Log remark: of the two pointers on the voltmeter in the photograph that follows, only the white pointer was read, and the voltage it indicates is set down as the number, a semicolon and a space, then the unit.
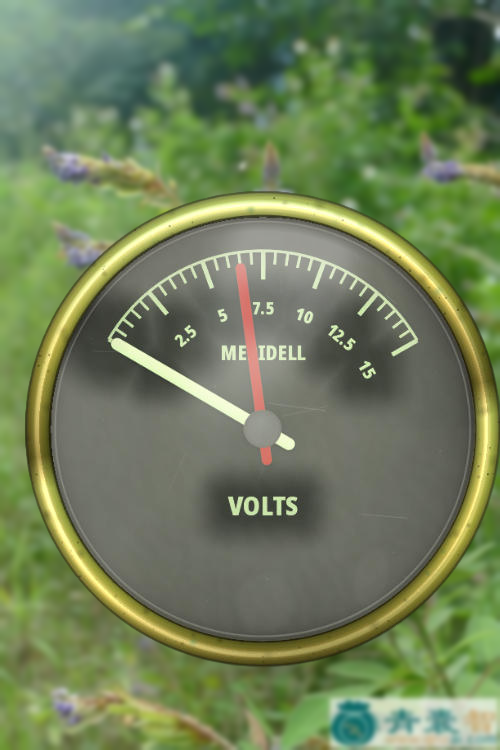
0; V
